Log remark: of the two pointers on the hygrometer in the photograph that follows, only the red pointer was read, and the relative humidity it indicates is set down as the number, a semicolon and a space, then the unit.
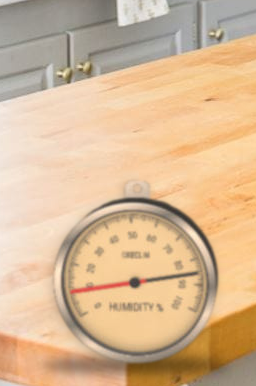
10; %
